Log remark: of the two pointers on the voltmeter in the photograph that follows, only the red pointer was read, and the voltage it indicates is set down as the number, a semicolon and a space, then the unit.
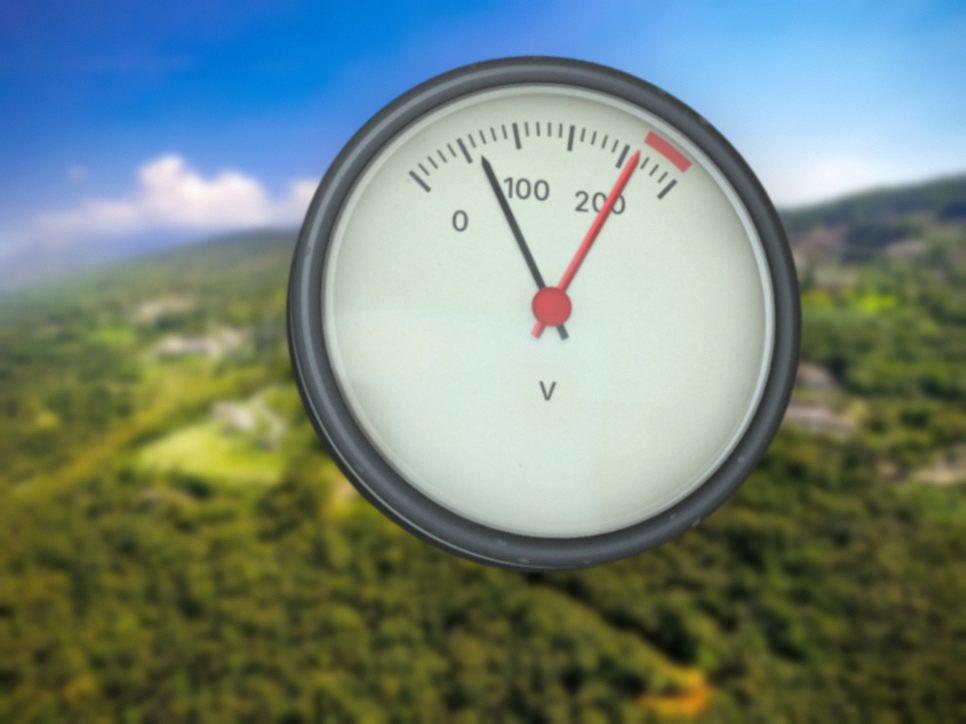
210; V
